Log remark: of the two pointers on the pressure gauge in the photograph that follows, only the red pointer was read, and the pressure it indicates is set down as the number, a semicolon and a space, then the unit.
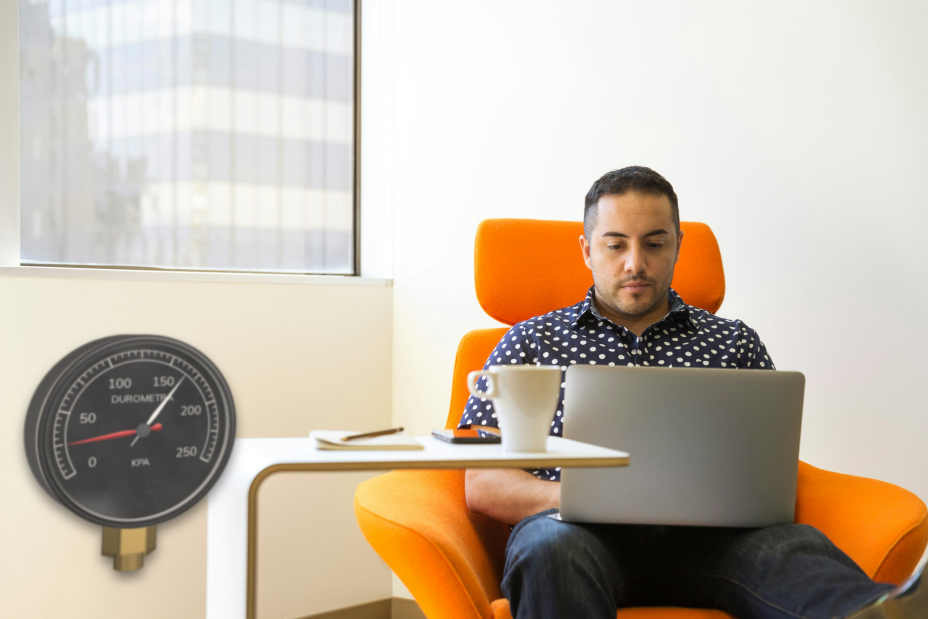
25; kPa
